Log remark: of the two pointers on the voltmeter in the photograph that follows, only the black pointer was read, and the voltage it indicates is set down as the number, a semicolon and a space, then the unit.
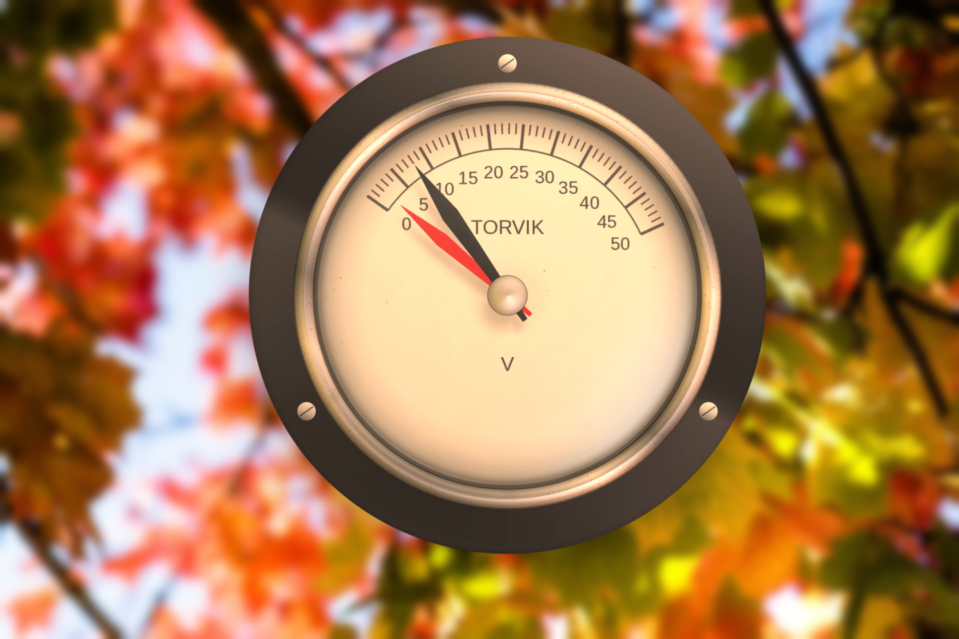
8; V
